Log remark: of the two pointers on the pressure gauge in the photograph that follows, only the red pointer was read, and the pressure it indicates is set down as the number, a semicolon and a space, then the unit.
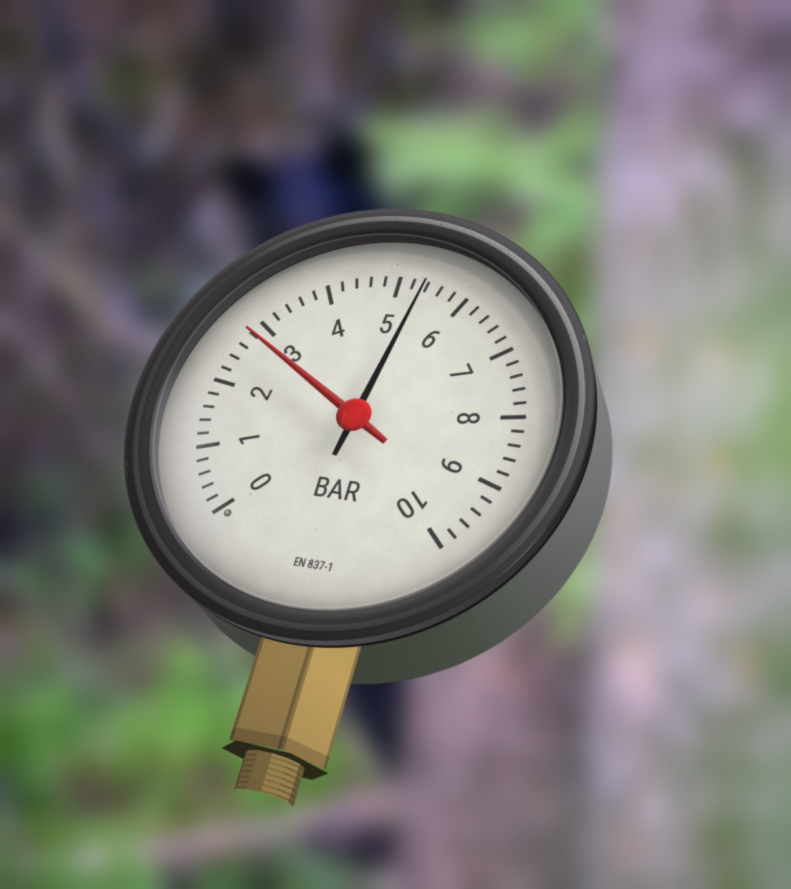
2.8; bar
